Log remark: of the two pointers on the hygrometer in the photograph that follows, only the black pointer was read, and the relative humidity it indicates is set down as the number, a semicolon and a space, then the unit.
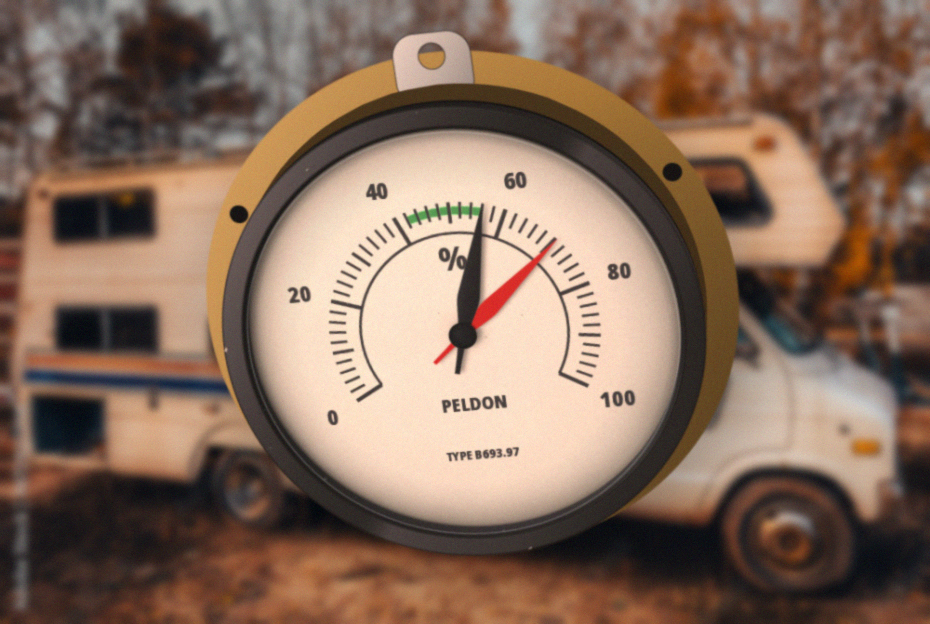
56; %
